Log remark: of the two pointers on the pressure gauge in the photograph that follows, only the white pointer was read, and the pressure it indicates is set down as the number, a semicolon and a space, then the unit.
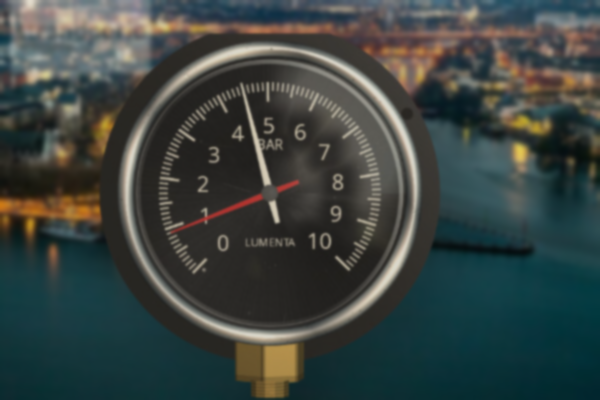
4.5; bar
